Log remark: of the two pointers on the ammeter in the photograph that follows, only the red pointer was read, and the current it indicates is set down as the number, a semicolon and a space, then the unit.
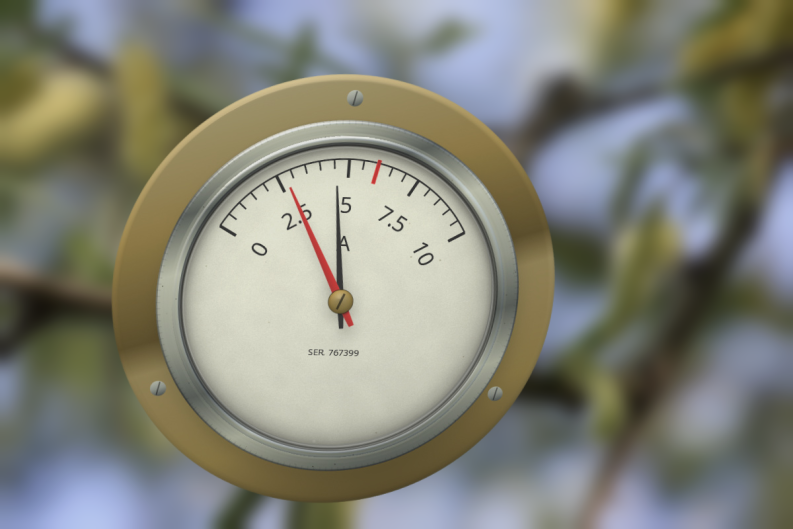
2.75; A
